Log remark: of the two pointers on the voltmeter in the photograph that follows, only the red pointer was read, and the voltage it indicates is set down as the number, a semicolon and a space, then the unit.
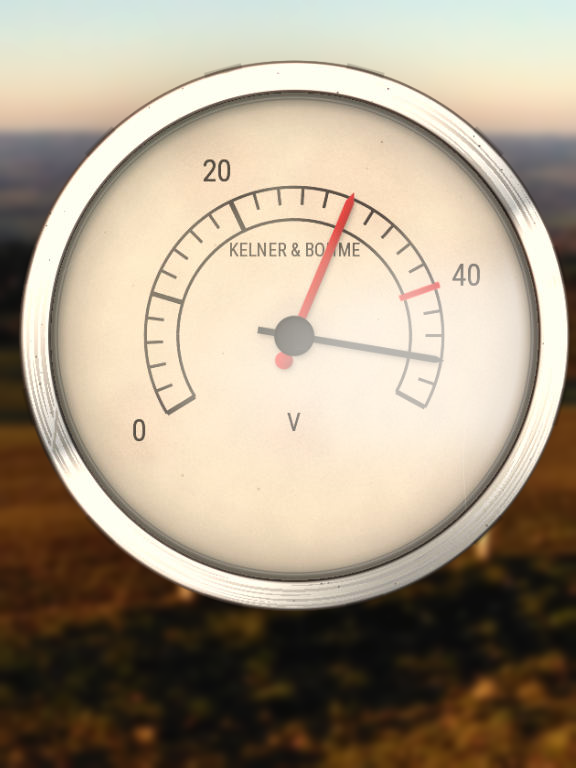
30; V
